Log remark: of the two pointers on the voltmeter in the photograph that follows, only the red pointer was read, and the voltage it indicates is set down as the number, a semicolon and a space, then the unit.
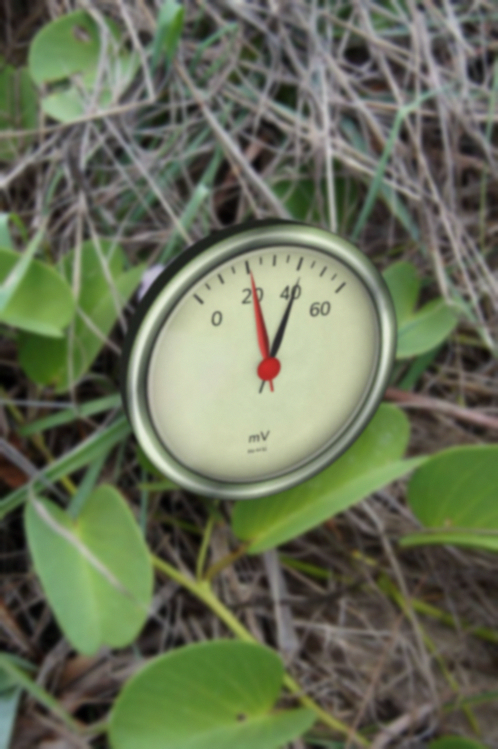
20; mV
